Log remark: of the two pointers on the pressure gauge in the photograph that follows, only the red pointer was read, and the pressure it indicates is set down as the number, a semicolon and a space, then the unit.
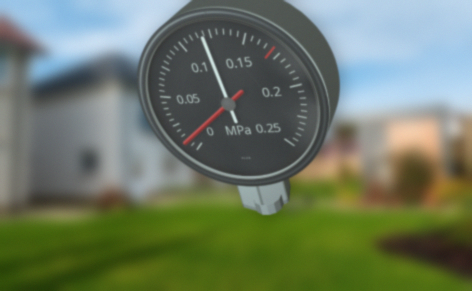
0.01; MPa
